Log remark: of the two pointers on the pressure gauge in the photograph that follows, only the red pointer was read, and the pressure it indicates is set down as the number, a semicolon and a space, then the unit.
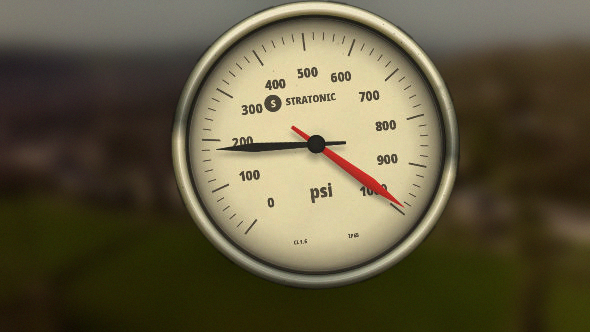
990; psi
